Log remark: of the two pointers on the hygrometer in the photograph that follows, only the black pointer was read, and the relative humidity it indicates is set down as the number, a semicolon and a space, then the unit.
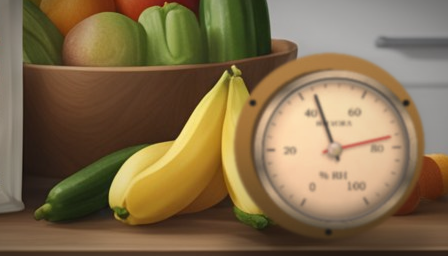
44; %
